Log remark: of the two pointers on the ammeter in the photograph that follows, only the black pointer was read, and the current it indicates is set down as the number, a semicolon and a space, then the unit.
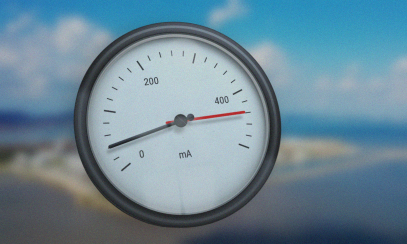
40; mA
